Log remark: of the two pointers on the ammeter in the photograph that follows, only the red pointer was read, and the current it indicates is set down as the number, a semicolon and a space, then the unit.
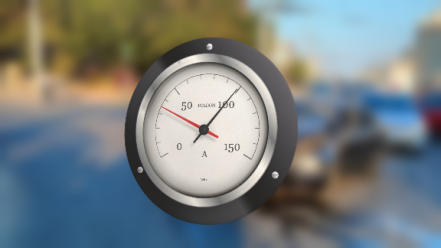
35; A
